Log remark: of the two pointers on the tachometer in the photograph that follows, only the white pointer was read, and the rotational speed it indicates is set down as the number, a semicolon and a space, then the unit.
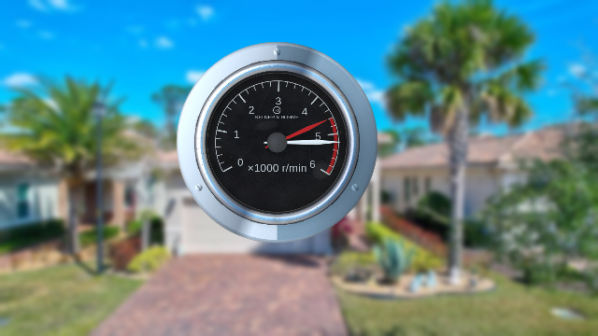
5200; rpm
